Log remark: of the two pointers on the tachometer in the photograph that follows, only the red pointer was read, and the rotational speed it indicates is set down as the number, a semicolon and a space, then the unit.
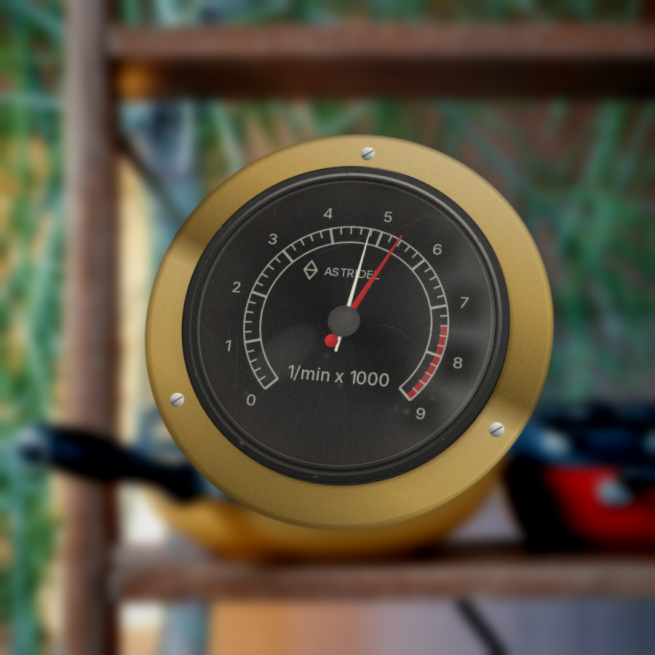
5400; rpm
